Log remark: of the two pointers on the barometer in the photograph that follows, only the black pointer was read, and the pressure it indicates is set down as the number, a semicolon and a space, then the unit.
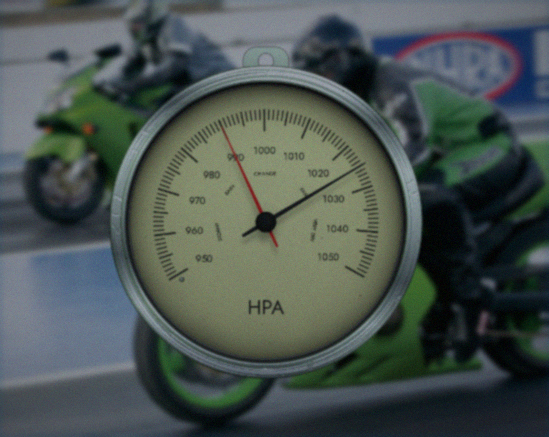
1025; hPa
